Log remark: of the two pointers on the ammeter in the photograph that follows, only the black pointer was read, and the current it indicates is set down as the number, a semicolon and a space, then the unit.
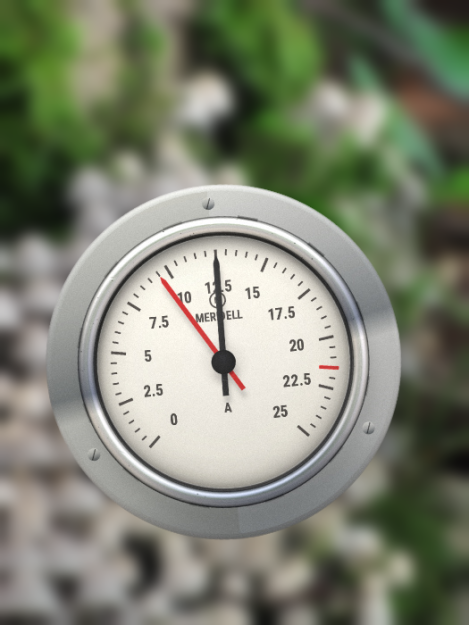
12.5; A
